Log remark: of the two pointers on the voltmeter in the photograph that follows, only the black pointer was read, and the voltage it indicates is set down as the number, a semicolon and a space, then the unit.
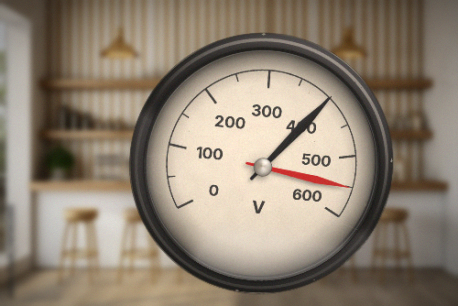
400; V
